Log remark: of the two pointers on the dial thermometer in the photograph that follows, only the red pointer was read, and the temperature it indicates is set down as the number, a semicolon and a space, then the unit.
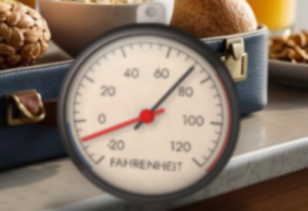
-8; °F
